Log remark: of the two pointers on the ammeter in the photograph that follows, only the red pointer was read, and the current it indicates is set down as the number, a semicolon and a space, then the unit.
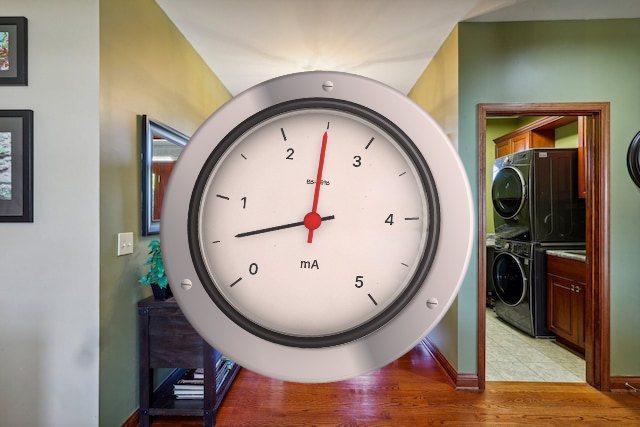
2.5; mA
